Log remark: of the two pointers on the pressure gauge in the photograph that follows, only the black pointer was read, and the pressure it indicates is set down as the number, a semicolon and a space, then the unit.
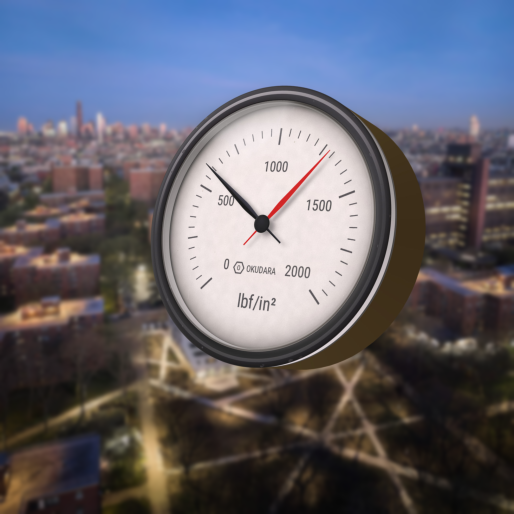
600; psi
